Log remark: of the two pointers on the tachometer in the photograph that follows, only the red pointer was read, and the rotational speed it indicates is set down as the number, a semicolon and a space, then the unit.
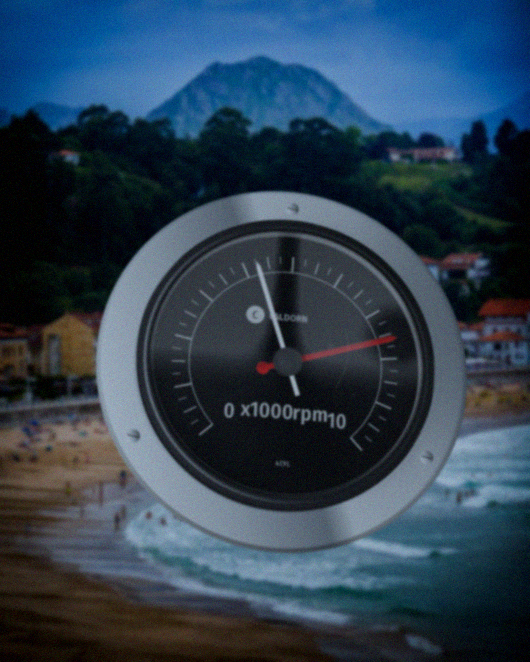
7625; rpm
